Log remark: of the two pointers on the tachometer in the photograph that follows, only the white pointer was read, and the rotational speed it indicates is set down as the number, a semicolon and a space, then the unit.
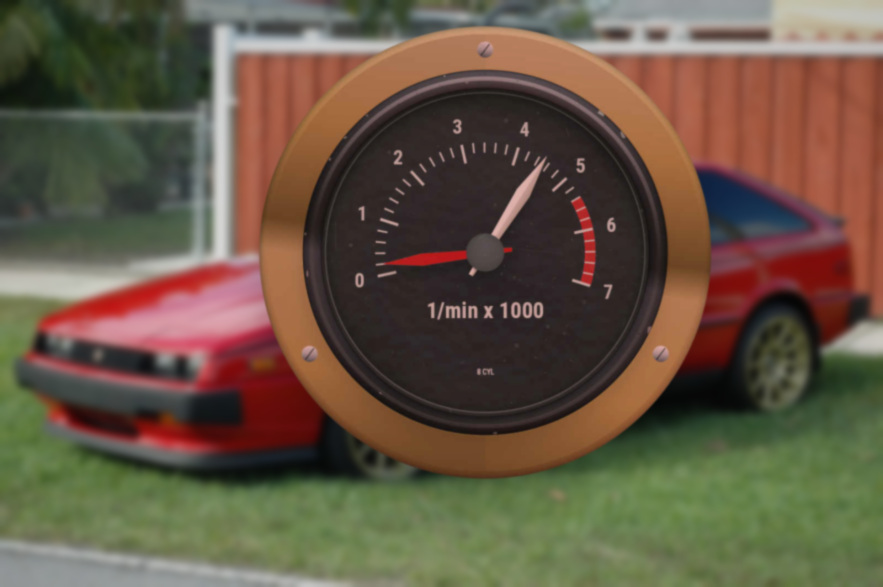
4500; rpm
